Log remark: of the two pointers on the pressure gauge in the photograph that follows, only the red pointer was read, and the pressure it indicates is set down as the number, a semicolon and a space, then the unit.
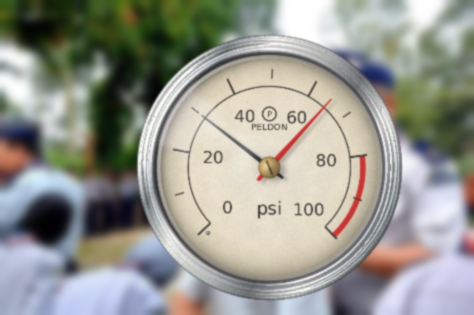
65; psi
